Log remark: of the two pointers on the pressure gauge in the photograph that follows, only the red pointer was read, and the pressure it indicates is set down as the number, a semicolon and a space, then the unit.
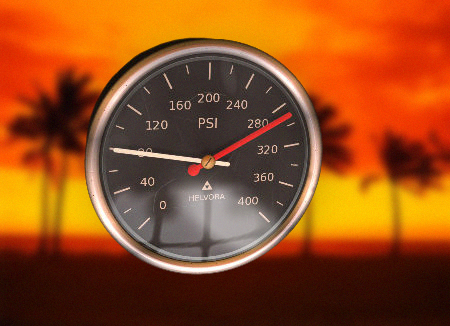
290; psi
